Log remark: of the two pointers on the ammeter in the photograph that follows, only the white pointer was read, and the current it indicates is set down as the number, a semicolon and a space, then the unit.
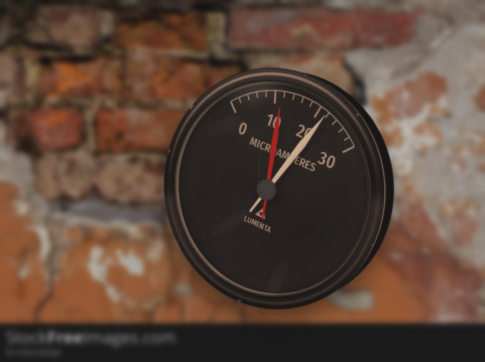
22; µA
